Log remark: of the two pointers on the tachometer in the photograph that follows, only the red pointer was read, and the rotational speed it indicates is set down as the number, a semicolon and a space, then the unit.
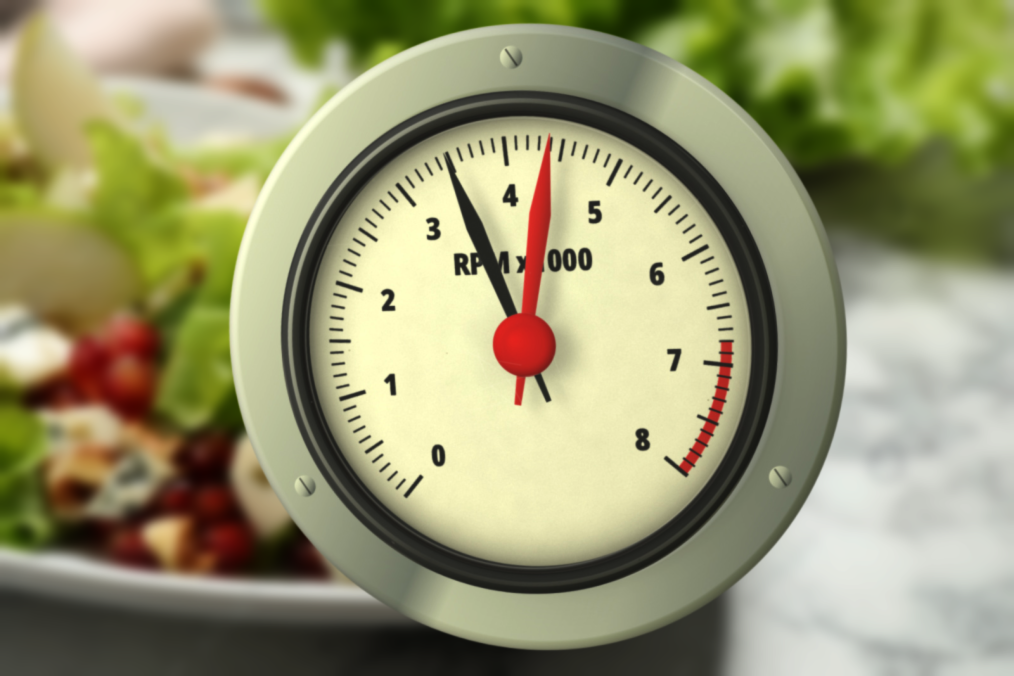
4400; rpm
